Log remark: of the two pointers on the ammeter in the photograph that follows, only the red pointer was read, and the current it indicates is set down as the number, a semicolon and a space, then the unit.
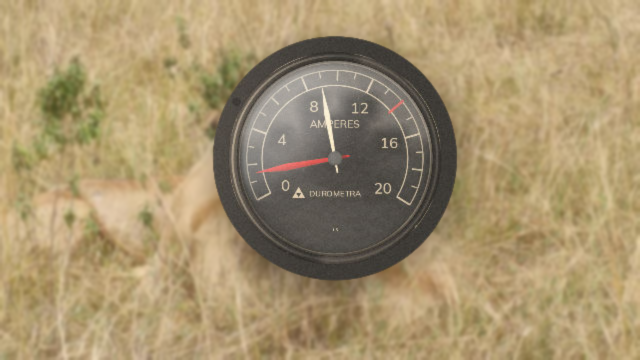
1.5; A
